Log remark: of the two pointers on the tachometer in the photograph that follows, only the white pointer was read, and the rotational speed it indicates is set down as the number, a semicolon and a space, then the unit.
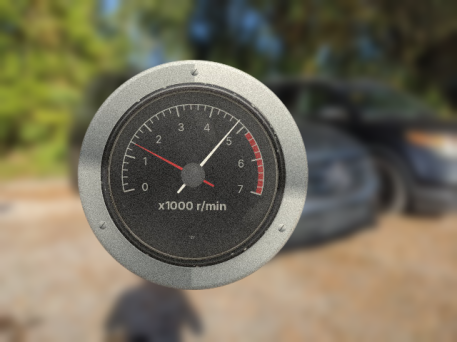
4800; rpm
